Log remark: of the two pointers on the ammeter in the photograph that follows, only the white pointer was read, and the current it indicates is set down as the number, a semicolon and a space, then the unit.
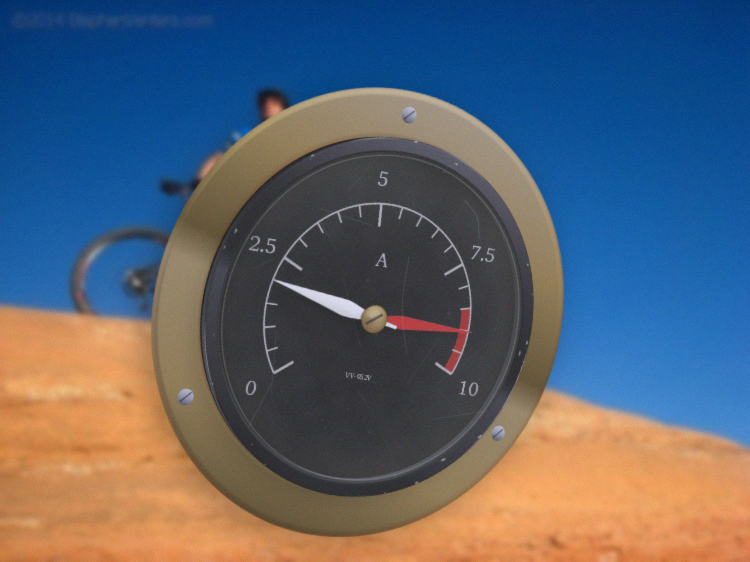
2; A
